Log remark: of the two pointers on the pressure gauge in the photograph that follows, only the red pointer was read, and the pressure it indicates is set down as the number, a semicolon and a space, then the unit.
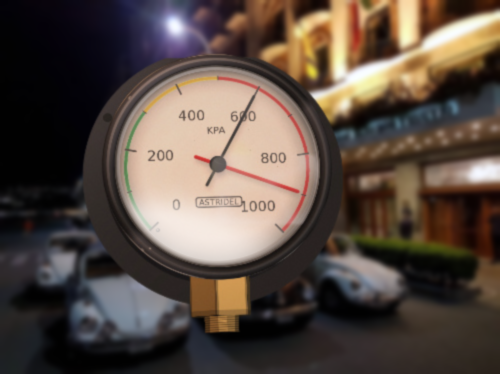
900; kPa
